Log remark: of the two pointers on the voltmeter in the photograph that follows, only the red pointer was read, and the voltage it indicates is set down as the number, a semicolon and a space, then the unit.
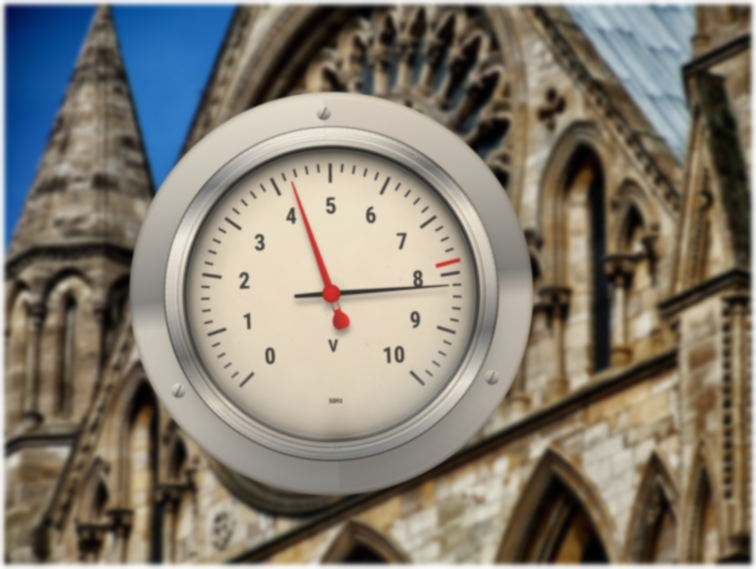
4.3; V
